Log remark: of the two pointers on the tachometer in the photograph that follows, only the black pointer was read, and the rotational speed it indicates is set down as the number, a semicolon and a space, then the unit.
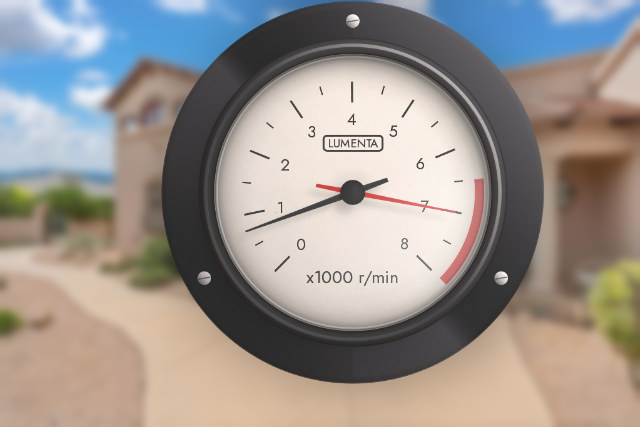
750; rpm
